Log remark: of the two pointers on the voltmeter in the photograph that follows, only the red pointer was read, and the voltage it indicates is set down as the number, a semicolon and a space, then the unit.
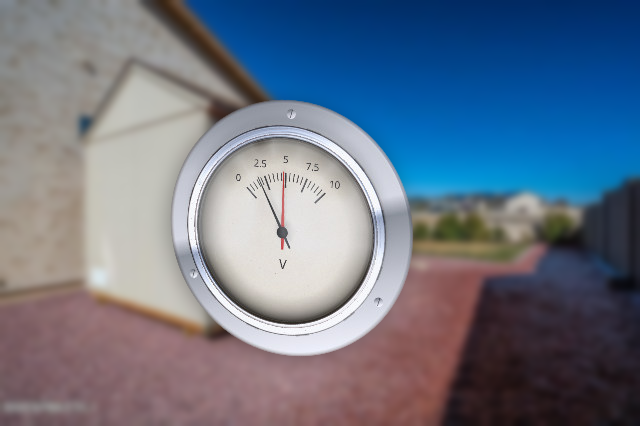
5; V
